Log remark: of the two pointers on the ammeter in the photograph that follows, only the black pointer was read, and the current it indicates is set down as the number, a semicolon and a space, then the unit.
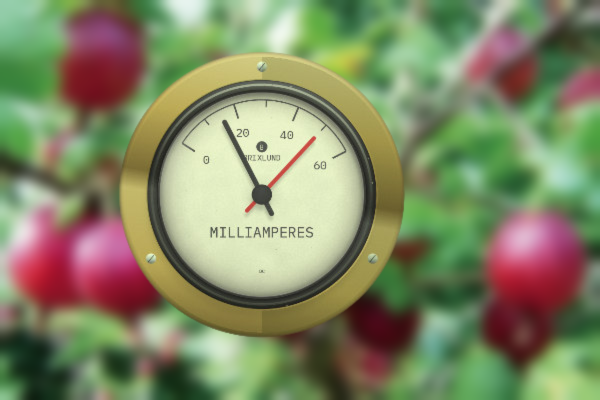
15; mA
